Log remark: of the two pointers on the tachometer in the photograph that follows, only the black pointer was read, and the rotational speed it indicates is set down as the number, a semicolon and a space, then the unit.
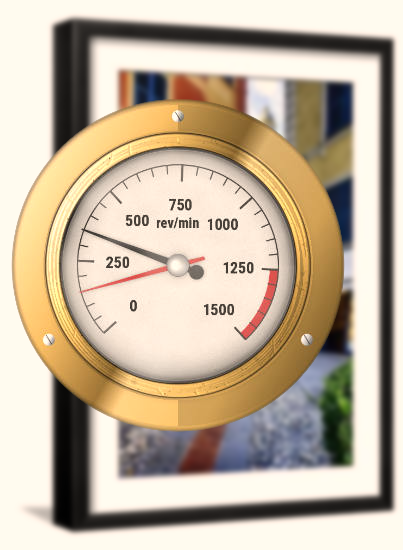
350; rpm
